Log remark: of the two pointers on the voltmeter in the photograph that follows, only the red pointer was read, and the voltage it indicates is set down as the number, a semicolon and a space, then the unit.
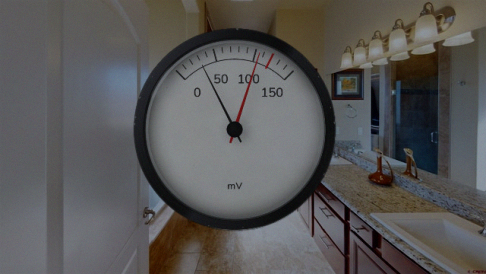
105; mV
